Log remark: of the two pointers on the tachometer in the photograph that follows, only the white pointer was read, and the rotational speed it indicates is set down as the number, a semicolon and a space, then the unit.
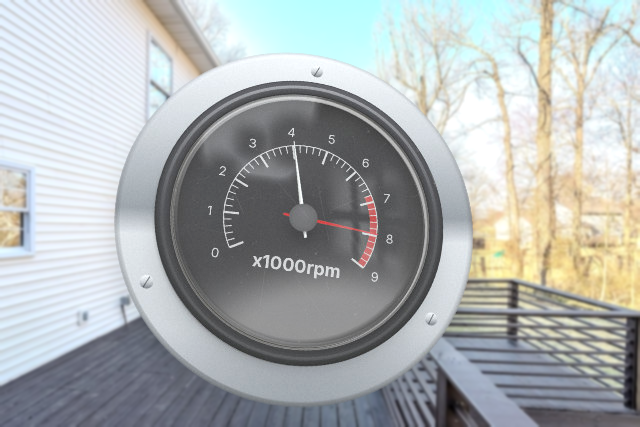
4000; rpm
